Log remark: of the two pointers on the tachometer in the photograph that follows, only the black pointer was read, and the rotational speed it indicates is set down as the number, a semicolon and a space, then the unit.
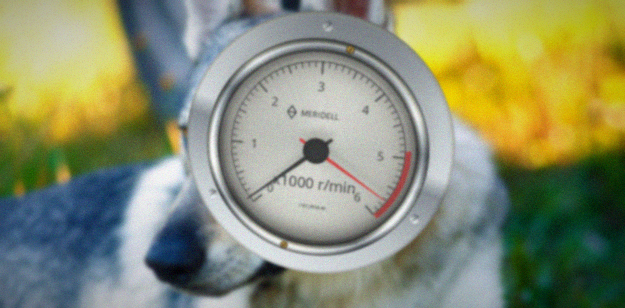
100; rpm
